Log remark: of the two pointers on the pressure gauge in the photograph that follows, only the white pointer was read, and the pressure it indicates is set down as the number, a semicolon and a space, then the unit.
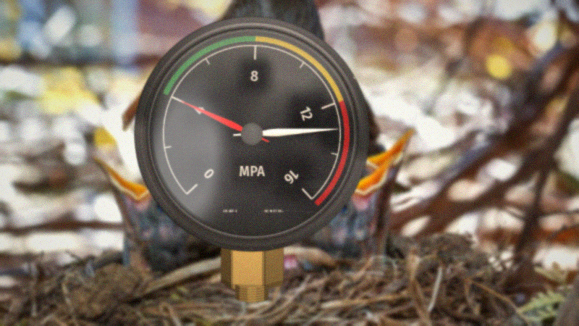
13; MPa
